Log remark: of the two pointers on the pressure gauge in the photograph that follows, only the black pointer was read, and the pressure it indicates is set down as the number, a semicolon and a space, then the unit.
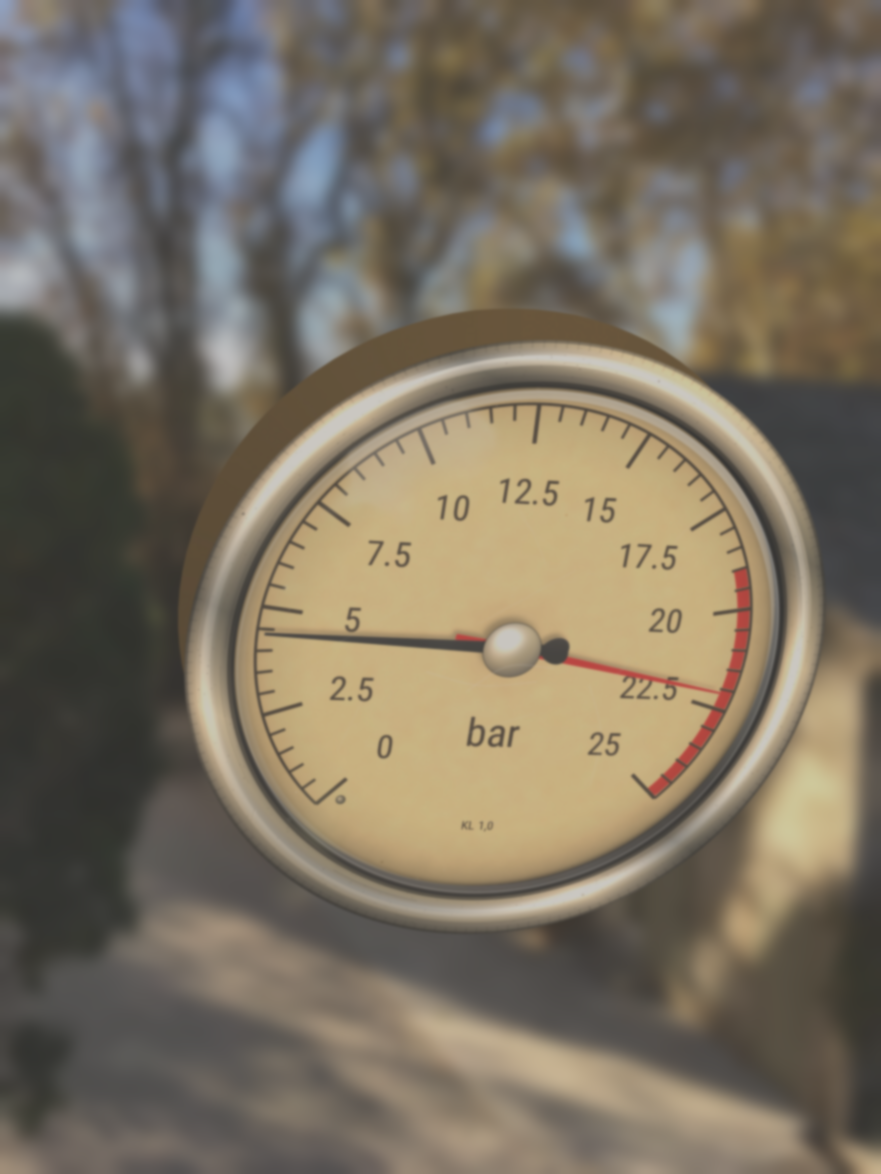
4.5; bar
